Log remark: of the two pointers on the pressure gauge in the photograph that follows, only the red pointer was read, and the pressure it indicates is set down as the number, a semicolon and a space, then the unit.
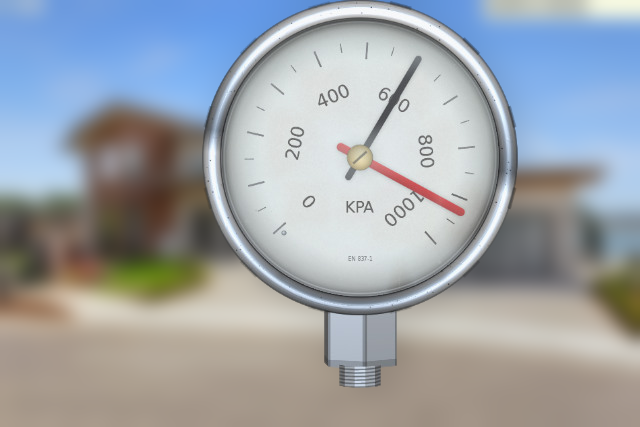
925; kPa
